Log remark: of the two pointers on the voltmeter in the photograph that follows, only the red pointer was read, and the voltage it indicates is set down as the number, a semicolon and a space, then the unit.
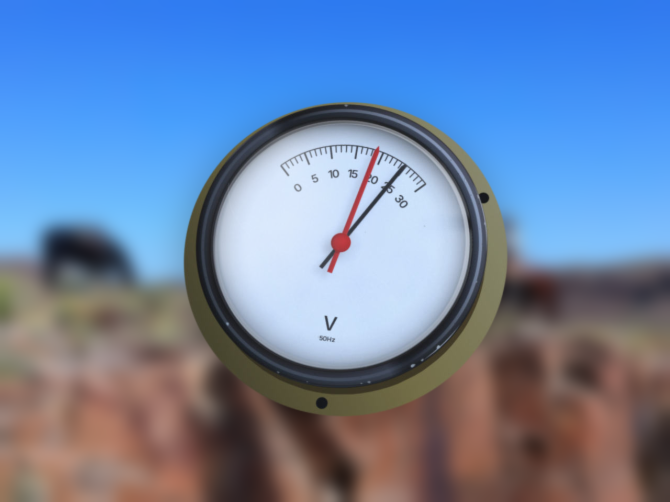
19; V
